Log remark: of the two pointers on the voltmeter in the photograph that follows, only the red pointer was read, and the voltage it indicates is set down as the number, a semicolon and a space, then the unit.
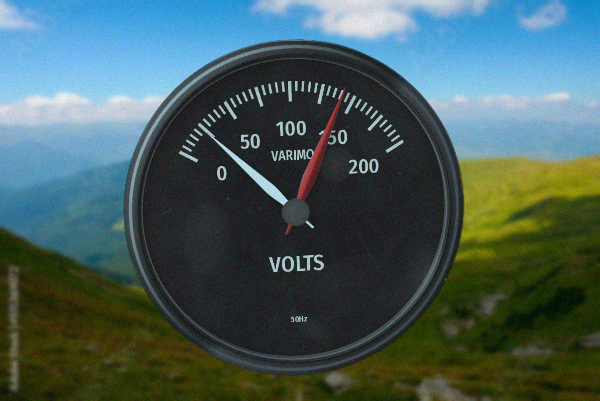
140; V
